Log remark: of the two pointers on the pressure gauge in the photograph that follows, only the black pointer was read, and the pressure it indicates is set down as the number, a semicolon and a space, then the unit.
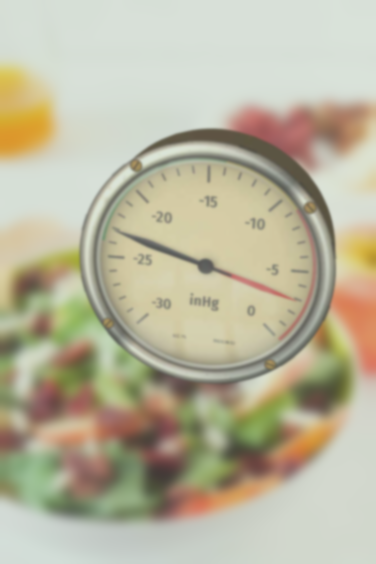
-23; inHg
